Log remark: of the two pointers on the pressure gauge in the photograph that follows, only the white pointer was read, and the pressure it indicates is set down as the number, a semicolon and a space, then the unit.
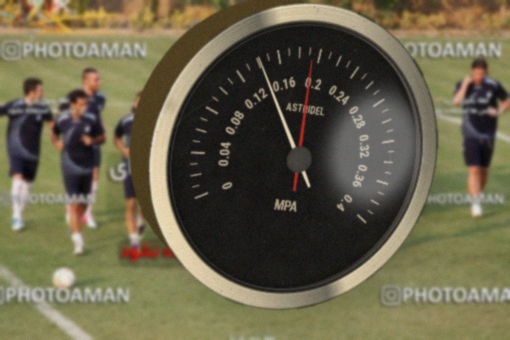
0.14; MPa
